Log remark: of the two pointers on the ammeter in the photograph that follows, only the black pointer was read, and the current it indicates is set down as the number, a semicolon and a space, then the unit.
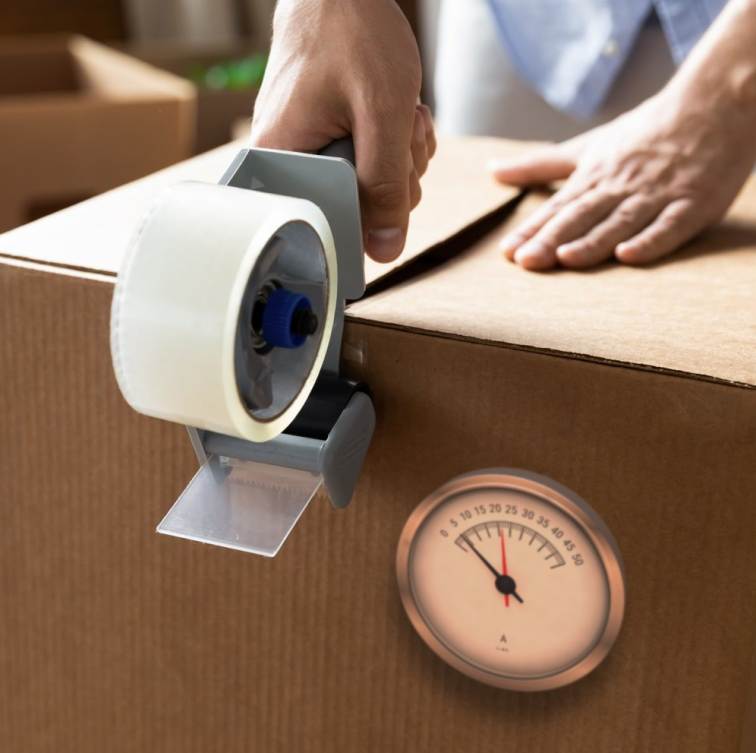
5; A
